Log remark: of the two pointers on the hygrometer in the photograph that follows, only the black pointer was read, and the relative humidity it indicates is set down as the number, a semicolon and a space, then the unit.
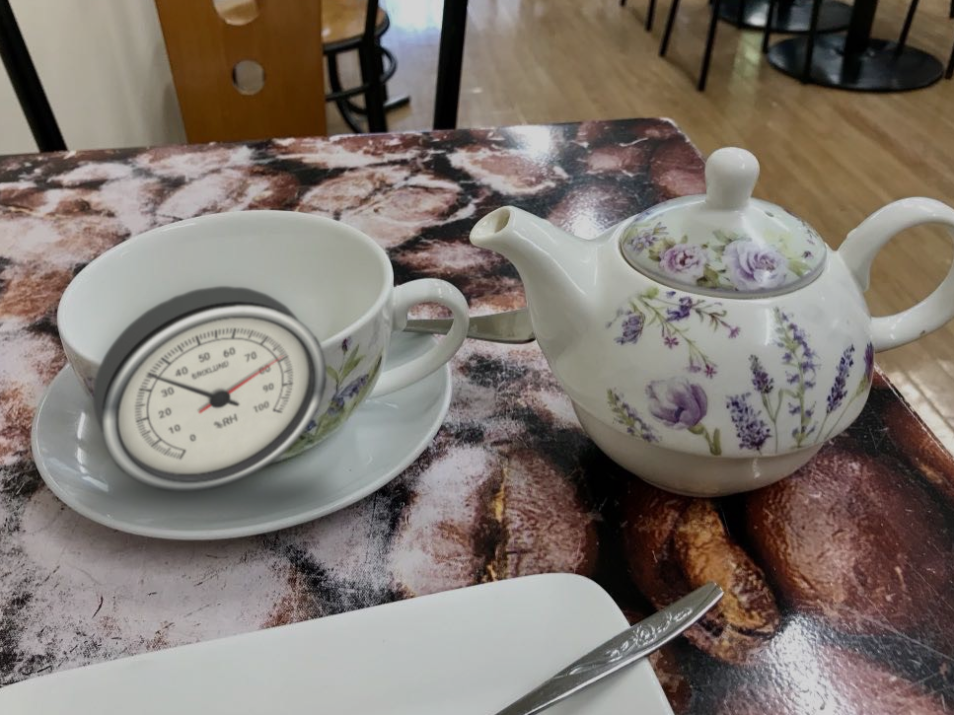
35; %
